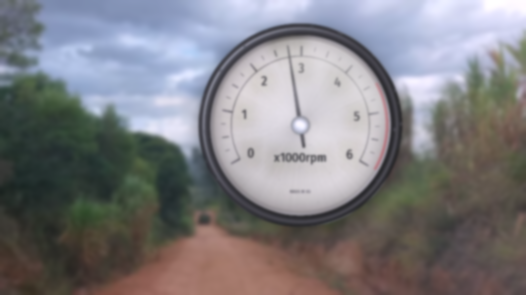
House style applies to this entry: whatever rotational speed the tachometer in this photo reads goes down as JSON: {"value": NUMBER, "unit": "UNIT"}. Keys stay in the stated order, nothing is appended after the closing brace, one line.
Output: {"value": 2750, "unit": "rpm"}
